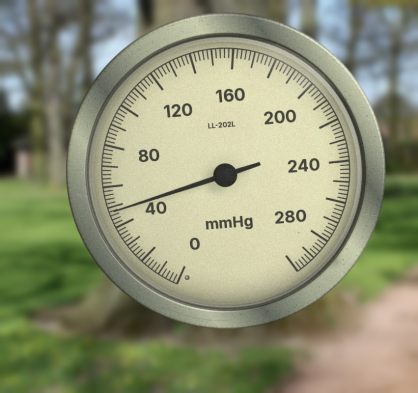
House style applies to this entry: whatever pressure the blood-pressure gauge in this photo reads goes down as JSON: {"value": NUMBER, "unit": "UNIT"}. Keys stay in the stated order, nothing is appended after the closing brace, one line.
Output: {"value": 48, "unit": "mmHg"}
